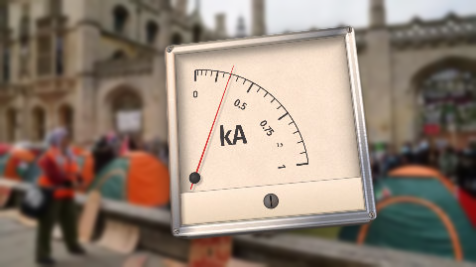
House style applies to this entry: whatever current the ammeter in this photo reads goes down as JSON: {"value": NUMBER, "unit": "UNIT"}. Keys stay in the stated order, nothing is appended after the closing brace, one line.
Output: {"value": 0.35, "unit": "kA"}
